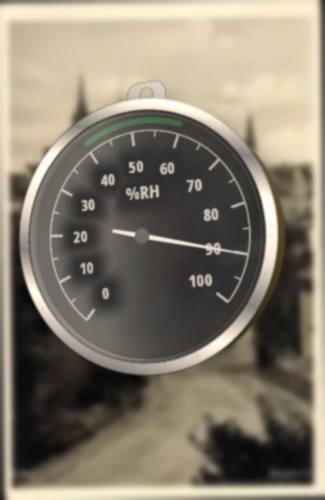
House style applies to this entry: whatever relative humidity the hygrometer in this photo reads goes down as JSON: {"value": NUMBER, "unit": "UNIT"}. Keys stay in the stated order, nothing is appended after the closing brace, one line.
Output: {"value": 90, "unit": "%"}
